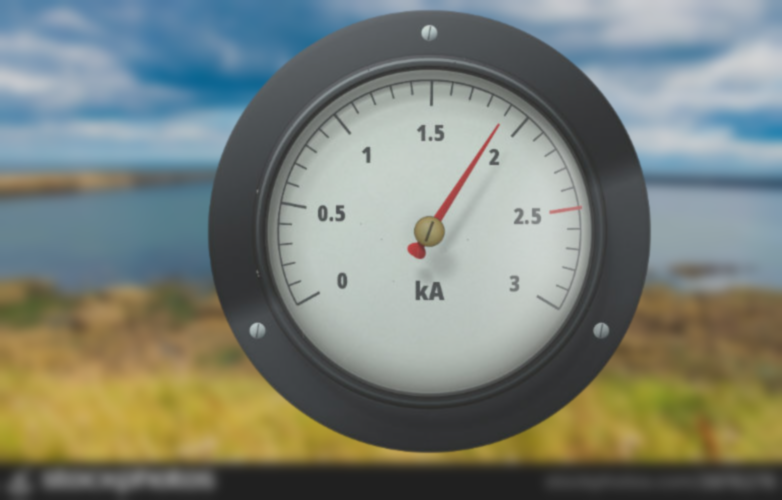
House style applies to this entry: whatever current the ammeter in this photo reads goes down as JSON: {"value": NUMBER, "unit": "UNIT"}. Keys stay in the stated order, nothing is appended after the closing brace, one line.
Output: {"value": 1.9, "unit": "kA"}
